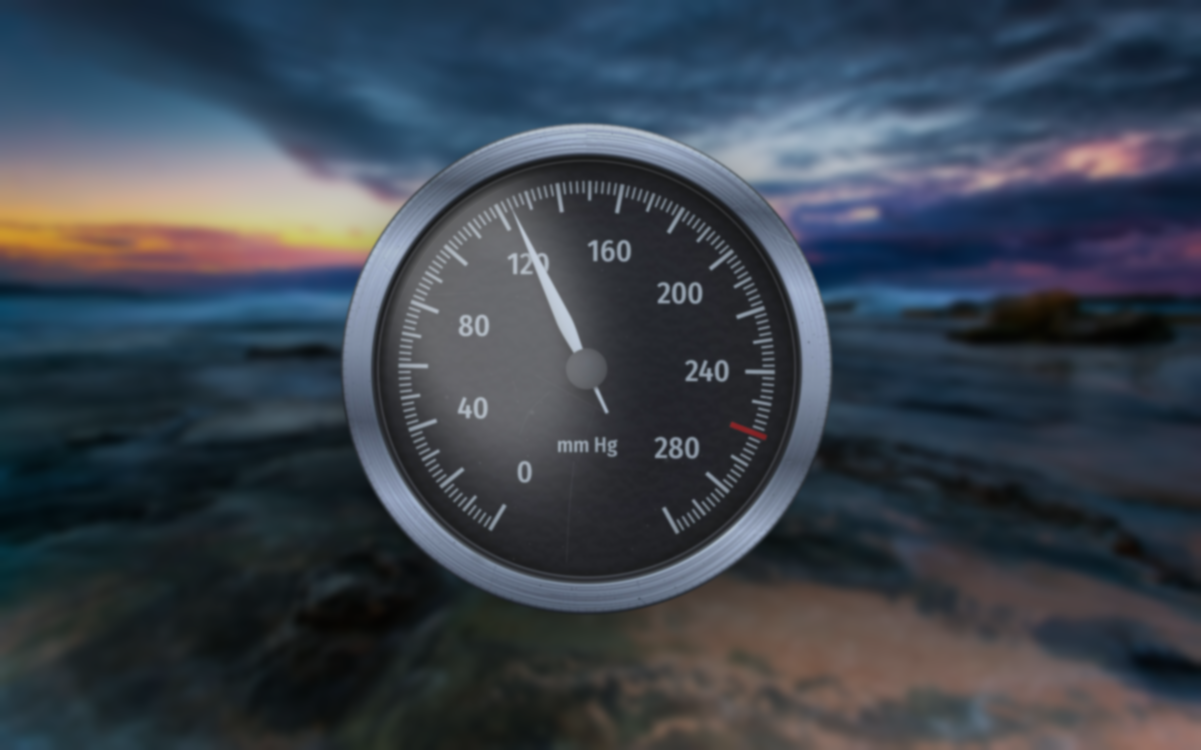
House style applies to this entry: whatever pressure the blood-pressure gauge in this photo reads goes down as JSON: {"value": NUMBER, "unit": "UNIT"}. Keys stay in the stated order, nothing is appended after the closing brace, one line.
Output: {"value": 124, "unit": "mmHg"}
